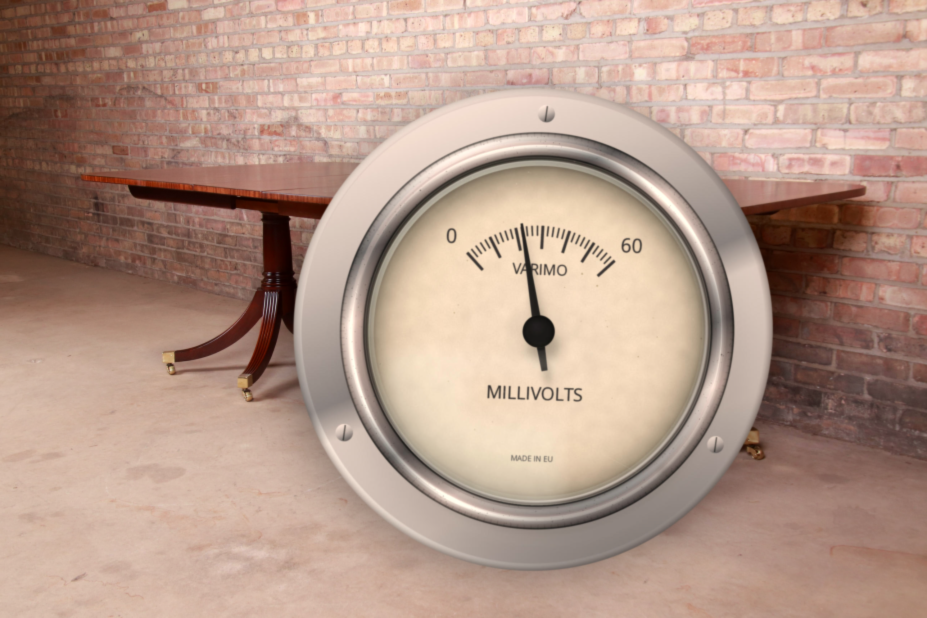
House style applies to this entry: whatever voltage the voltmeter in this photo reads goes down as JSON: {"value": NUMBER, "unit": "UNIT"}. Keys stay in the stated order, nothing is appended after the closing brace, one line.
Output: {"value": 22, "unit": "mV"}
